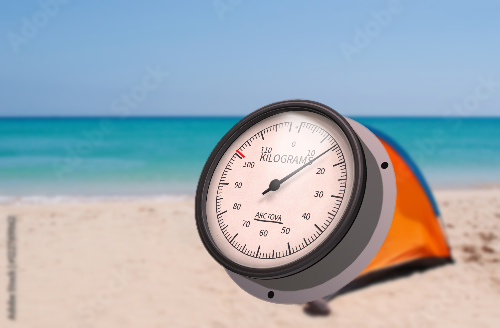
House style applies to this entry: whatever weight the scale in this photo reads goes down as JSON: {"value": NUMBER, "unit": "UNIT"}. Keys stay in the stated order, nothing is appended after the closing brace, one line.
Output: {"value": 15, "unit": "kg"}
